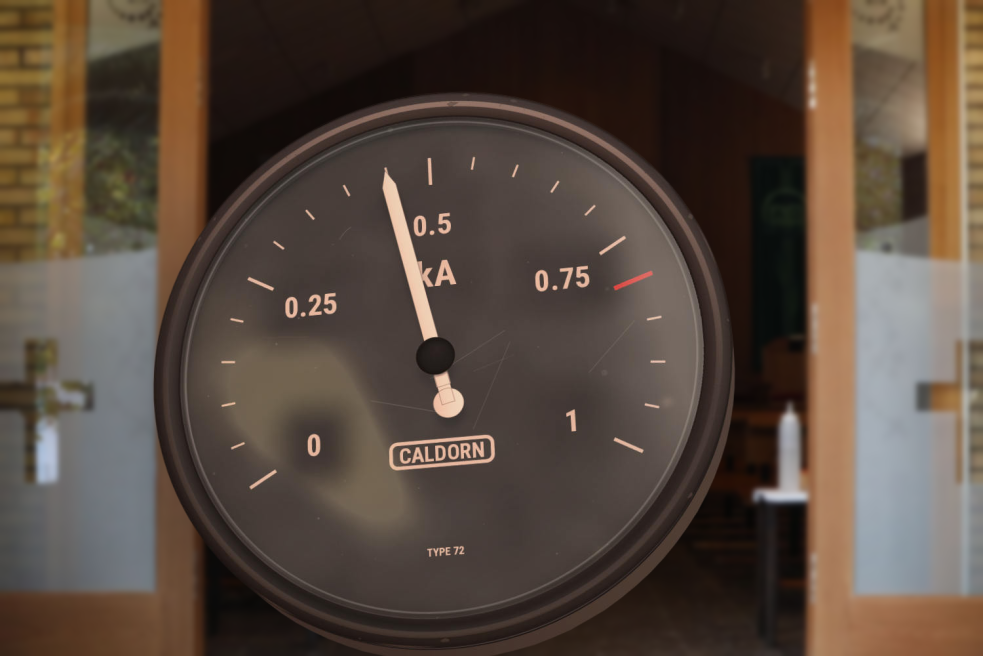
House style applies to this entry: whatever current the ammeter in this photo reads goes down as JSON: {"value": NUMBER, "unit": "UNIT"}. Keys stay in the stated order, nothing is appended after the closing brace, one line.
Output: {"value": 0.45, "unit": "kA"}
